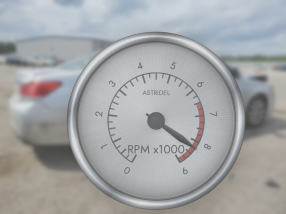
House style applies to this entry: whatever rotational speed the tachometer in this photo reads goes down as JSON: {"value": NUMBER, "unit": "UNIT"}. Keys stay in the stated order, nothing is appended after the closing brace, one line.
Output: {"value": 8250, "unit": "rpm"}
